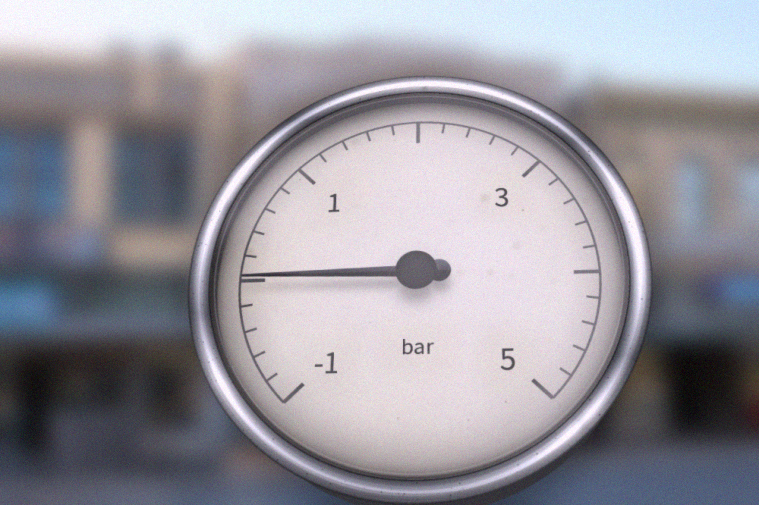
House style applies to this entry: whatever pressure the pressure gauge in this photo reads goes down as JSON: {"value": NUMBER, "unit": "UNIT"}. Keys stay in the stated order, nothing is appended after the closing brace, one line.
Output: {"value": 0, "unit": "bar"}
